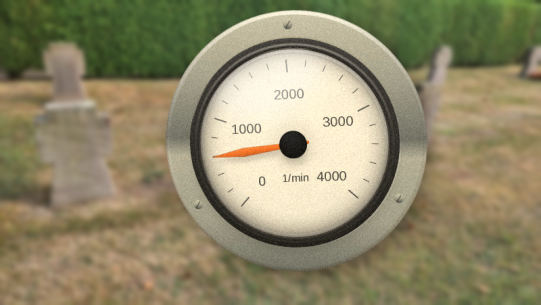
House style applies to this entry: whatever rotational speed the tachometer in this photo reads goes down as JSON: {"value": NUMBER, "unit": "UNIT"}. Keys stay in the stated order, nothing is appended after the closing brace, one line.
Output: {"value": 600, "unit": "rpm"}
